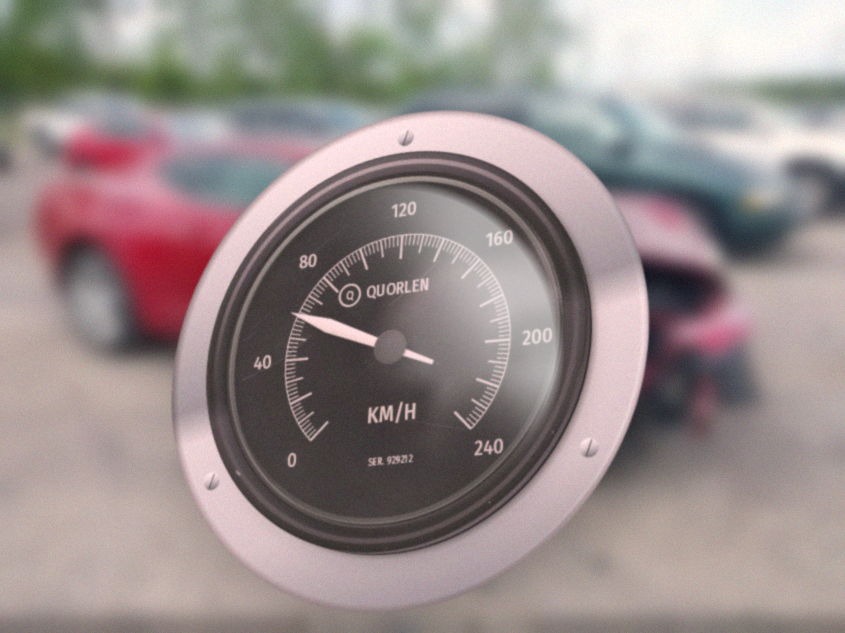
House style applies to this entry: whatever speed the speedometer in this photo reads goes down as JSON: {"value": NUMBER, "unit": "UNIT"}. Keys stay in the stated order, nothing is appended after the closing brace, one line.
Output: {"value": 60, "unit": "km/h"}
